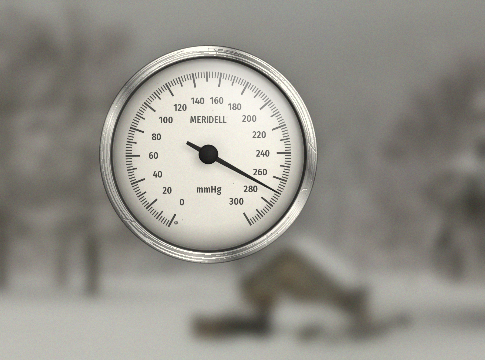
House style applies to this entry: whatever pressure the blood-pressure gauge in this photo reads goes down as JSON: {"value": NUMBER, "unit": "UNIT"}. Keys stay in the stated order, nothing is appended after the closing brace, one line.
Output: {"value": 270, "unit": "mmHg"}
